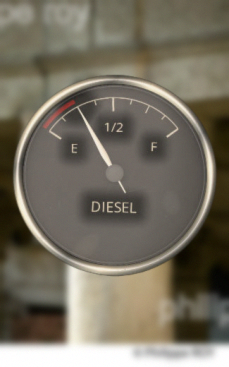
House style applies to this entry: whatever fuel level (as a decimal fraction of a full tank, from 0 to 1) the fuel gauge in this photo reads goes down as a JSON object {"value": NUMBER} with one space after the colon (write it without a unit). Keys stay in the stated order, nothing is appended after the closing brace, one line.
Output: {"value": 0.25}
